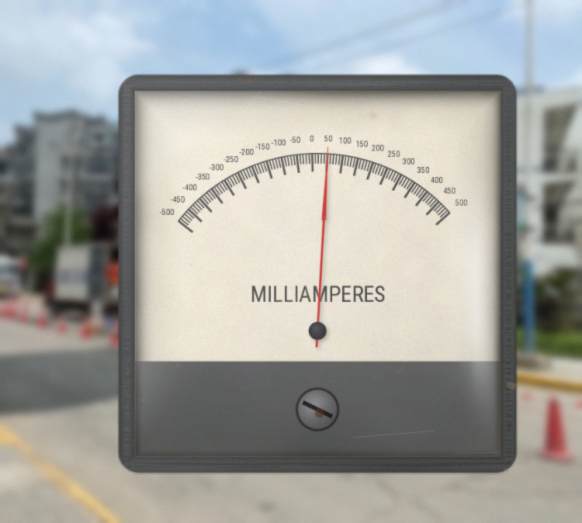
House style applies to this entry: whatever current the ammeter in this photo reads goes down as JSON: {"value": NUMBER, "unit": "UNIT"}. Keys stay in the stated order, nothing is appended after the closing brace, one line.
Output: {"value": 50, "unit": "mA"}
